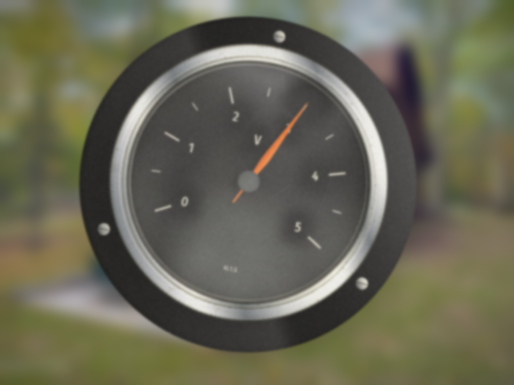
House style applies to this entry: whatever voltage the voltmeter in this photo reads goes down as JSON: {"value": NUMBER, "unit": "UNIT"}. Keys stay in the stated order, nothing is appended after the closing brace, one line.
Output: {"value": 3, "unit": "V"}
